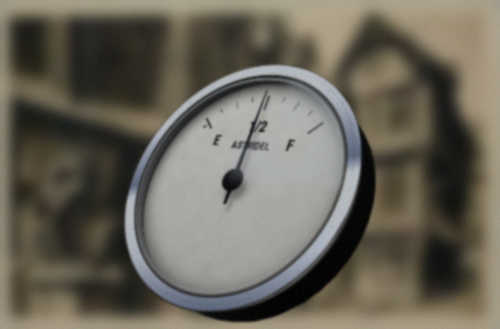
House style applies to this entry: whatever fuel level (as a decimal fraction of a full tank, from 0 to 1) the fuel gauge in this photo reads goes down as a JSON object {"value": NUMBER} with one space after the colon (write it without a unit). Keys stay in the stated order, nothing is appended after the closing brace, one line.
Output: {"value": 0.5}
